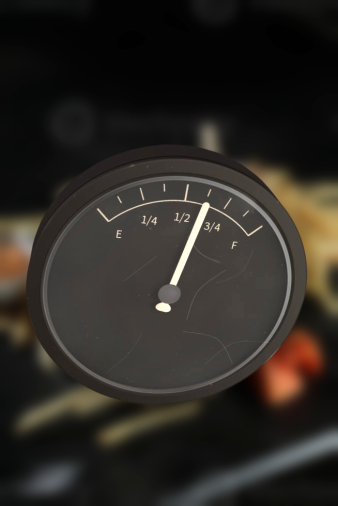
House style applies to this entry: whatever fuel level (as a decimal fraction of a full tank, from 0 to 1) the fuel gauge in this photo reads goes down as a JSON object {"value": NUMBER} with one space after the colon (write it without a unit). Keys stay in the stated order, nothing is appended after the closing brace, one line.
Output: {"value": 0.625}
